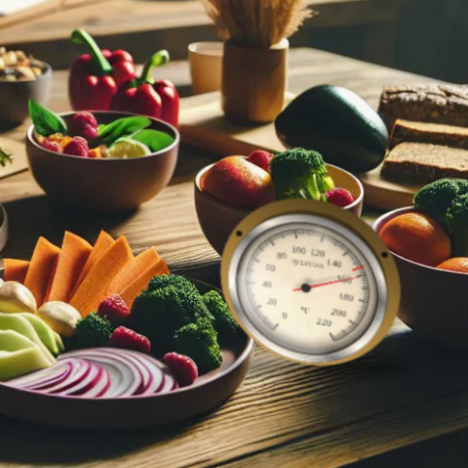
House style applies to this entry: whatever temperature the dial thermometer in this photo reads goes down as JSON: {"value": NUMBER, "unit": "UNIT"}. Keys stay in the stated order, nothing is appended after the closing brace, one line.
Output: {"value": 160, "unit": "°F"}
